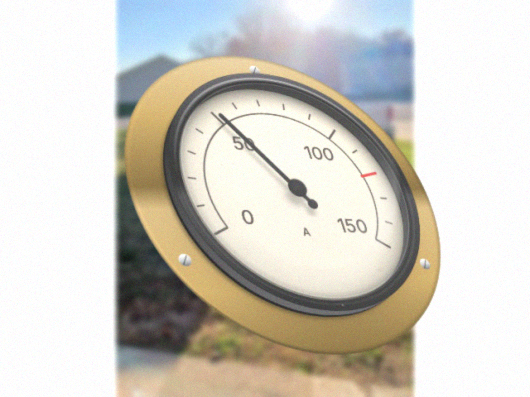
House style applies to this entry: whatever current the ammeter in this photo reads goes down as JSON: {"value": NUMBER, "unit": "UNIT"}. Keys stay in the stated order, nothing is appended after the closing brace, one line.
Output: {"value": 50, "unit": "A"}
